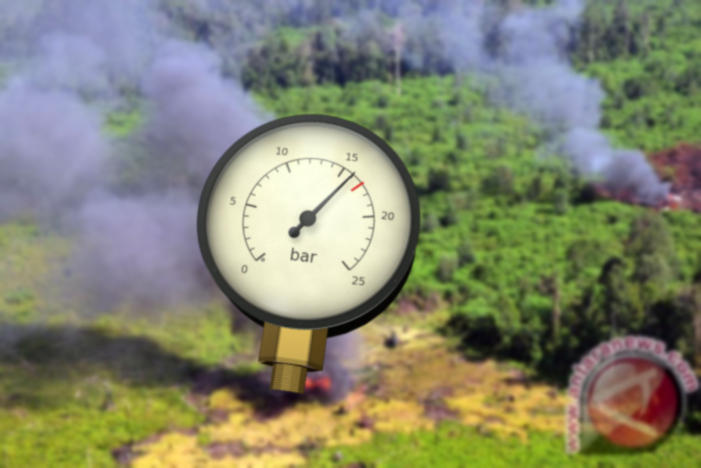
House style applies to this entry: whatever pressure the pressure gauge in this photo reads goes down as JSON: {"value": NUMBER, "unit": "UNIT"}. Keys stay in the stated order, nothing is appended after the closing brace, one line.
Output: {"value": 16, "unit": "bar"}
